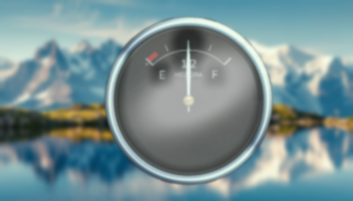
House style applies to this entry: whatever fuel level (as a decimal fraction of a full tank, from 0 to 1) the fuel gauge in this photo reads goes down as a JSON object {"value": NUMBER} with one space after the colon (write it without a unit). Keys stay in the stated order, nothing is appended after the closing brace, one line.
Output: {"value": 0.5}
